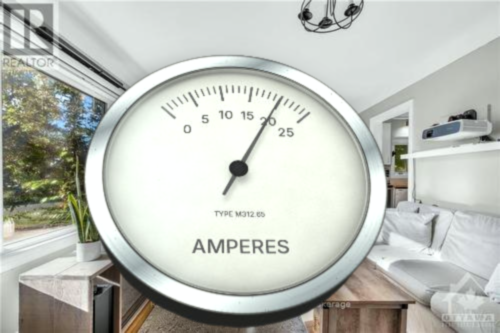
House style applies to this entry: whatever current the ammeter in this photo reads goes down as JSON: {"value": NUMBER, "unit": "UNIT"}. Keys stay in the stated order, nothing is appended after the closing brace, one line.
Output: {"value": 20, "unit": "A"}
